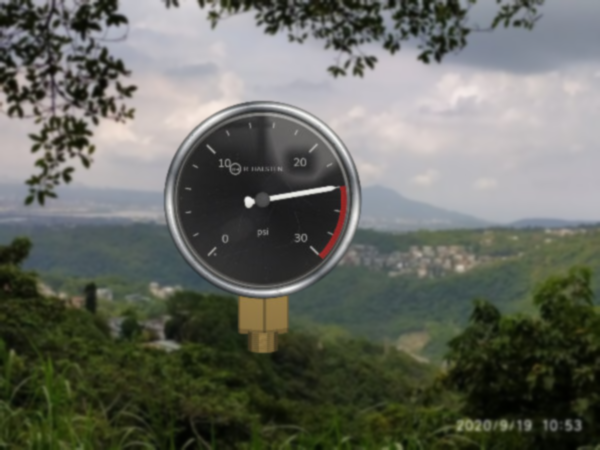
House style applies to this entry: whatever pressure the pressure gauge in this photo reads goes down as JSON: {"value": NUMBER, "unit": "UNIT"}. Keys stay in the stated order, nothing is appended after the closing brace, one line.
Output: {"value": 24, "unit": "psi"}
